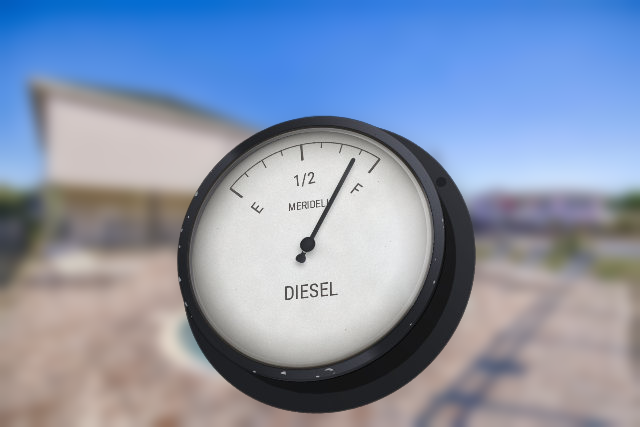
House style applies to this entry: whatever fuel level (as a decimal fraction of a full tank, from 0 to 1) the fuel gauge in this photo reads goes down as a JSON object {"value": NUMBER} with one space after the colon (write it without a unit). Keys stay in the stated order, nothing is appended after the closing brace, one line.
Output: {"value": 0.875}
